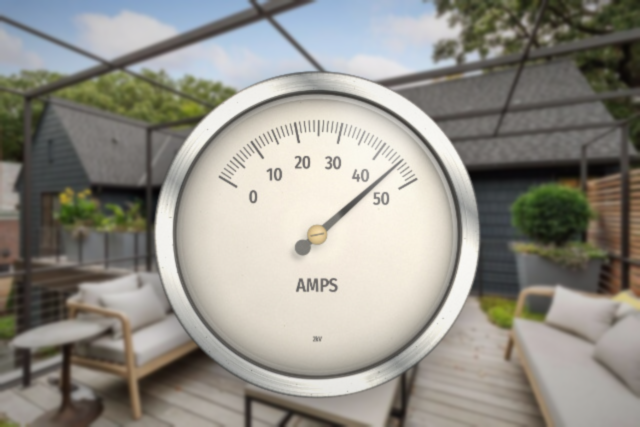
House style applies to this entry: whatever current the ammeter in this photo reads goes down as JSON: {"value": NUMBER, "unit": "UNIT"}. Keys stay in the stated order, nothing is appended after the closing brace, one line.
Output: {"value": 45, "unit": "A"}
